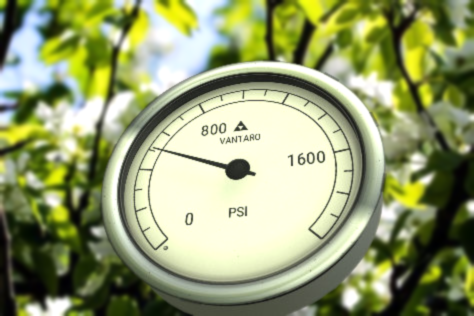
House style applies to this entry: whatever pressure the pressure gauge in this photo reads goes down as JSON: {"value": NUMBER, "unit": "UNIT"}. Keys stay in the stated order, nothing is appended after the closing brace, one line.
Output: {"value": 500, "unit": "psi"}
